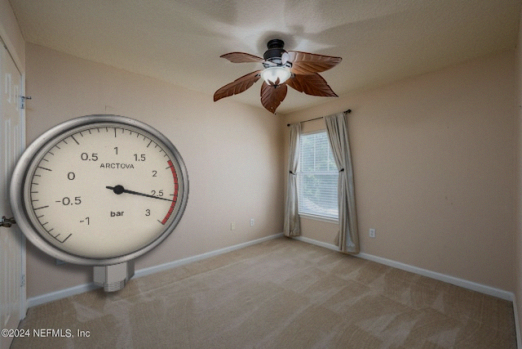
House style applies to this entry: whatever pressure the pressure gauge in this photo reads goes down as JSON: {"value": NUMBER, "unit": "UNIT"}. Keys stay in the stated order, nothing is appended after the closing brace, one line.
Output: {"value": 2.6, "unit": "bar"}
